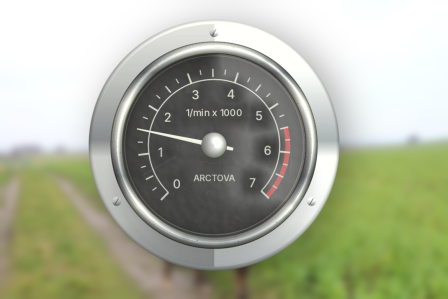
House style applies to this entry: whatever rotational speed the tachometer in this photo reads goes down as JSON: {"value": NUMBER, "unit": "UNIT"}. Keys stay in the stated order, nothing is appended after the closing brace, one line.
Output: {"value": 1500, "unit": "rpm"}
